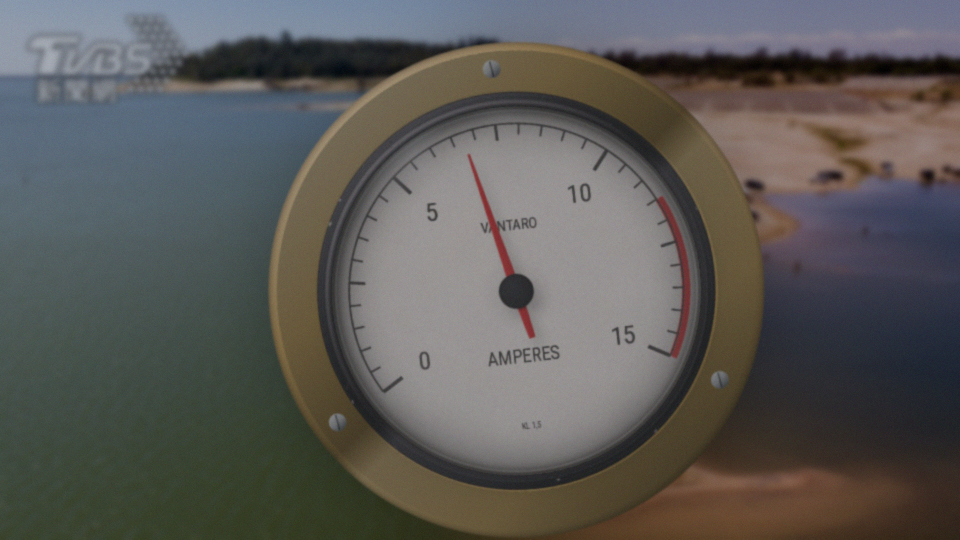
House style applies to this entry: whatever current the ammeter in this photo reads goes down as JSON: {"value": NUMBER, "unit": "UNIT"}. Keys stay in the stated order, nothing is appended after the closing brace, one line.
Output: {"value": 6.75, "unit": "A"}
